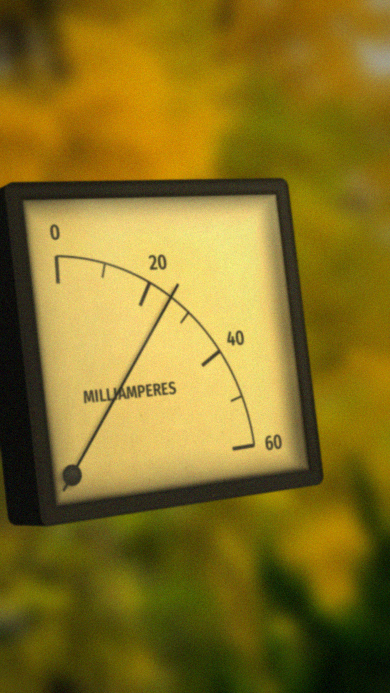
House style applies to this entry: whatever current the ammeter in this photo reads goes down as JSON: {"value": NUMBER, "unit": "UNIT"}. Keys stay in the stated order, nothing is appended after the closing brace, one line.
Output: {"value": 25, "unit": "mA"}
